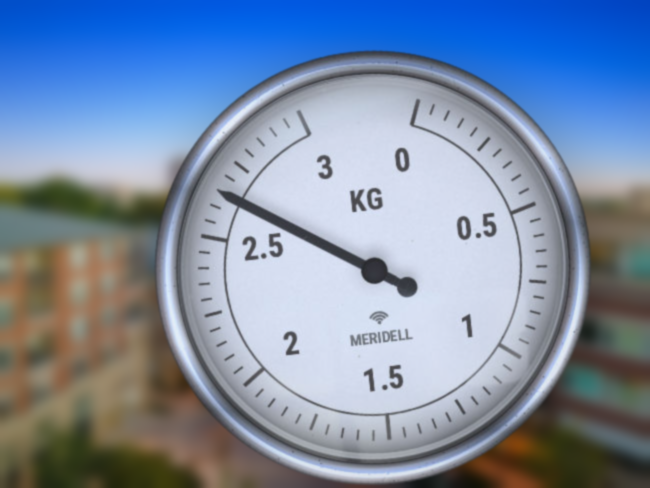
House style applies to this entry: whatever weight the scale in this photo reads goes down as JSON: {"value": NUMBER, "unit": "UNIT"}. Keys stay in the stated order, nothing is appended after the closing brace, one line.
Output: {"value": 2.65, "unit": "kg"}
